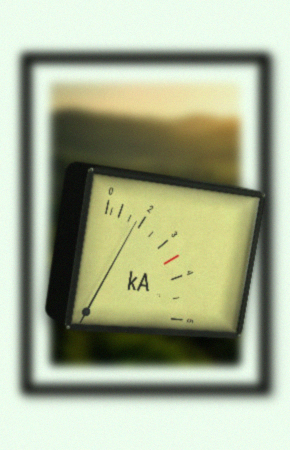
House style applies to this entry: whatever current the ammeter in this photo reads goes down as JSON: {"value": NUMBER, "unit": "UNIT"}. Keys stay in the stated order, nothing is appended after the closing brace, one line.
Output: {"value": 1.75, "unit": "kA"}
